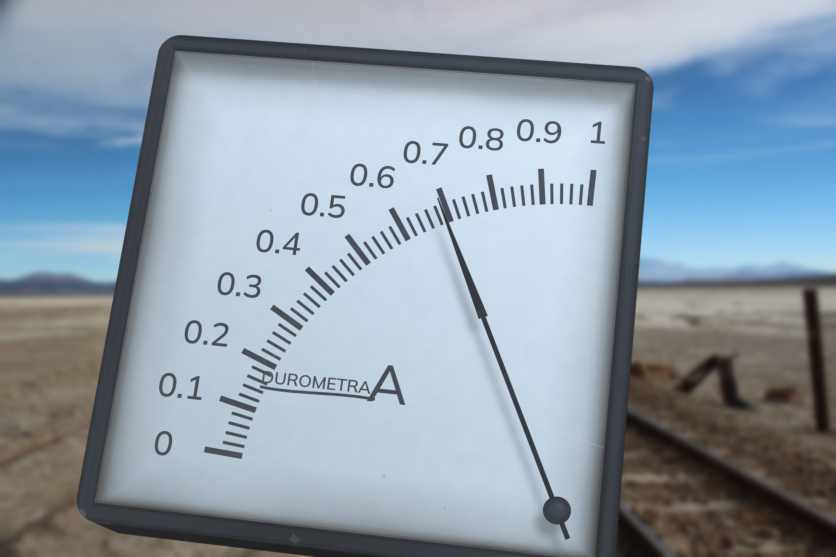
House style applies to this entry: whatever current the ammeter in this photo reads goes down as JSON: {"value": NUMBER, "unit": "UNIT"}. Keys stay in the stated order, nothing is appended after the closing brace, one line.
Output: {"value": 0.69, "unit": "A"}
